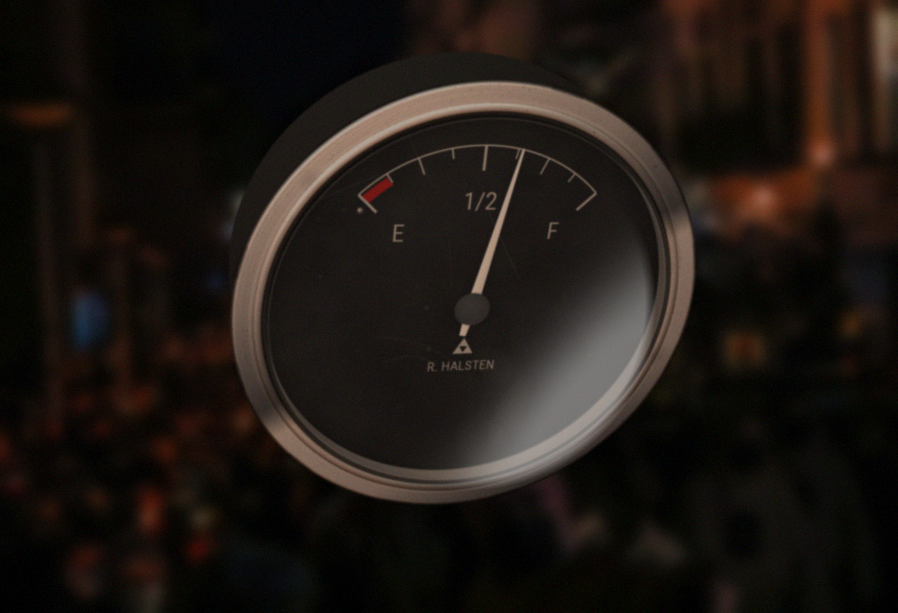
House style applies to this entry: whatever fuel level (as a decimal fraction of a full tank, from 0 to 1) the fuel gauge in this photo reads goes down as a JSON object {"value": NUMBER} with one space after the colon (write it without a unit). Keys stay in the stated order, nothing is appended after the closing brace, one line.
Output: {"value": 0.625}
